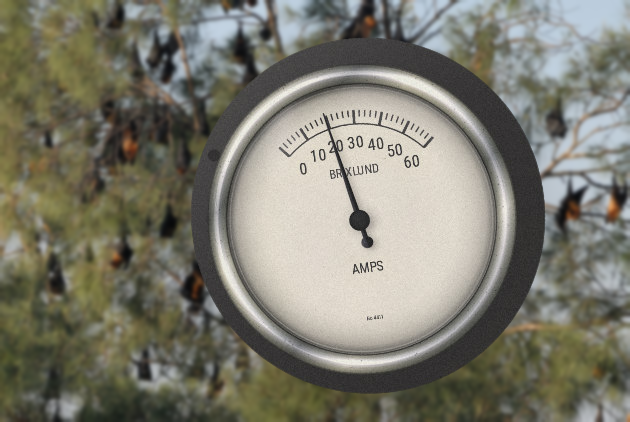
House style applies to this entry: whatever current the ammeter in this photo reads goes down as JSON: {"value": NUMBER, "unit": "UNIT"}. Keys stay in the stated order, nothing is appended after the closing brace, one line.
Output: {"value": 20, "unit": "A"}
